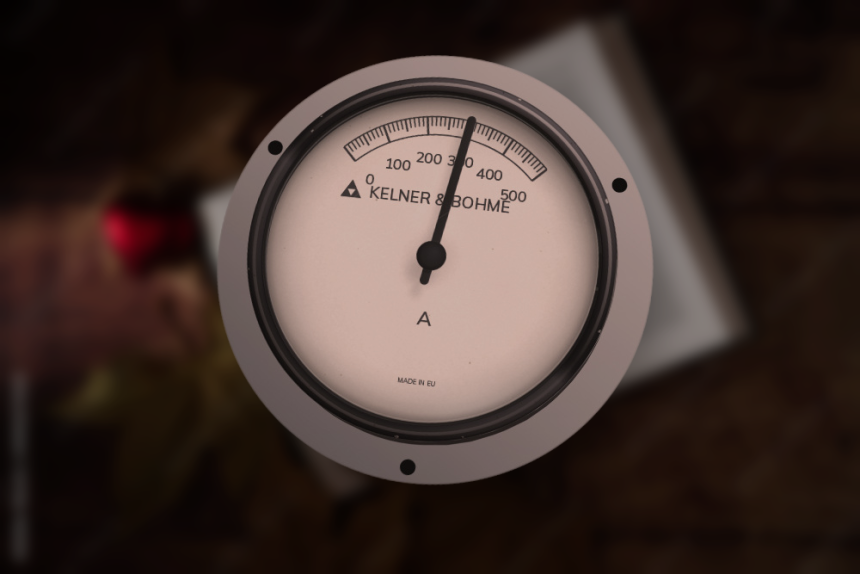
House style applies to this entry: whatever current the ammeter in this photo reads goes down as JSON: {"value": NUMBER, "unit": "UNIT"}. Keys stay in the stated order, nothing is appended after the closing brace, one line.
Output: {"value": 300, "unit": "A"}
